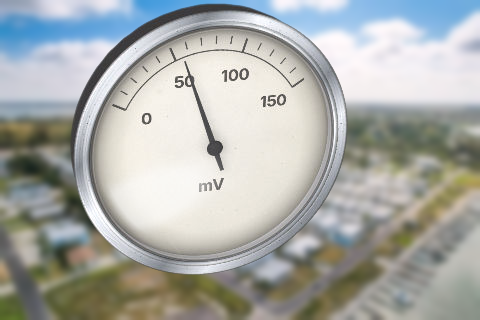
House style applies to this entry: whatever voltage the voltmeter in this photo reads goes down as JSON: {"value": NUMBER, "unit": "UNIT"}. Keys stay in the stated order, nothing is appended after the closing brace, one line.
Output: {"value": 55, "unit": "mV"}
